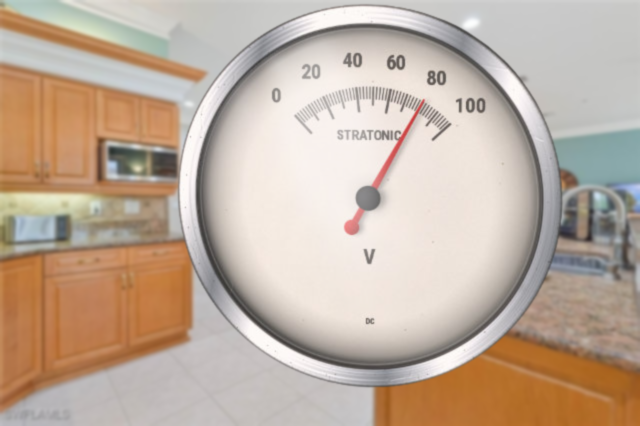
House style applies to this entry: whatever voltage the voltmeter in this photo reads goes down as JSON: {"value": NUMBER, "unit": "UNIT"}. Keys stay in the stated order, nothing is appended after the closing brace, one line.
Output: {"value": 80, "unit": "V"}
